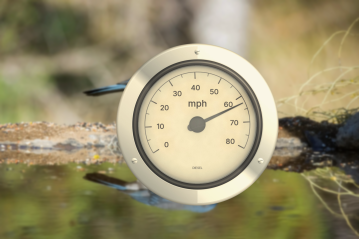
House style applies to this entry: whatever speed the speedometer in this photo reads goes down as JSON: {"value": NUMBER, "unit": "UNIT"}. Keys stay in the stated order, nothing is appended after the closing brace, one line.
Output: {"value": 62.5, "unit": "mph"}
